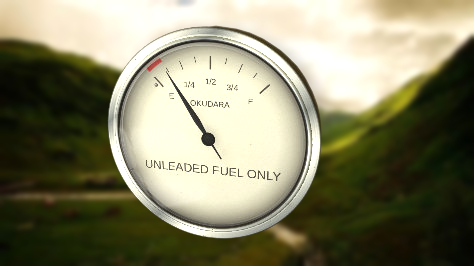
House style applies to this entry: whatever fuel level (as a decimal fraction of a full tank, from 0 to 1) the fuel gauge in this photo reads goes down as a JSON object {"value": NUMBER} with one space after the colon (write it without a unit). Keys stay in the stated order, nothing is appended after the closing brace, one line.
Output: {"value": 0.125}
